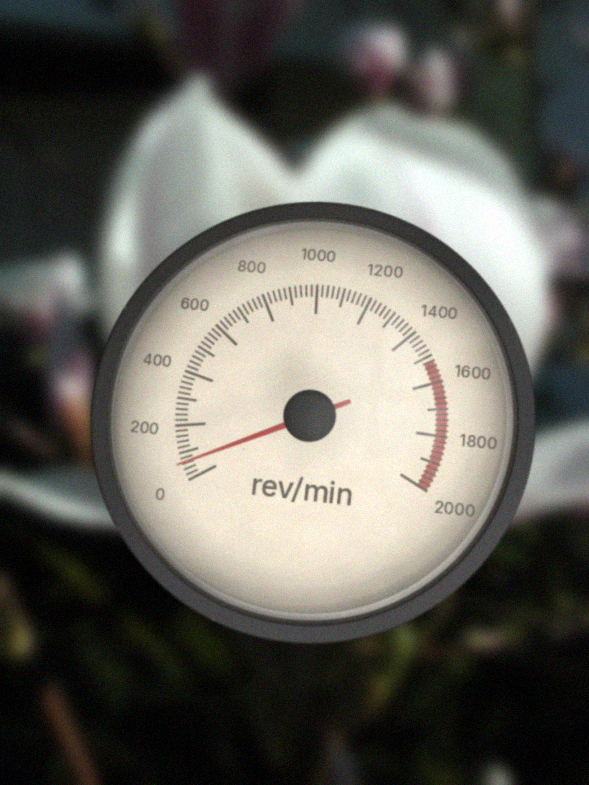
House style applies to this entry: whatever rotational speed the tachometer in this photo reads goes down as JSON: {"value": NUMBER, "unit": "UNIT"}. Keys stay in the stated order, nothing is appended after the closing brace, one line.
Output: {"value": 60, "unit": "rpm"}
